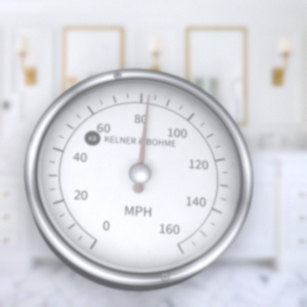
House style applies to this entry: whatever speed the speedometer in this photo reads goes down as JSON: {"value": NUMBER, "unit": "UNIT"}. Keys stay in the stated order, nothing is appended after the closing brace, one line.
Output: {"value": 82.5, "unit": "mph"}
